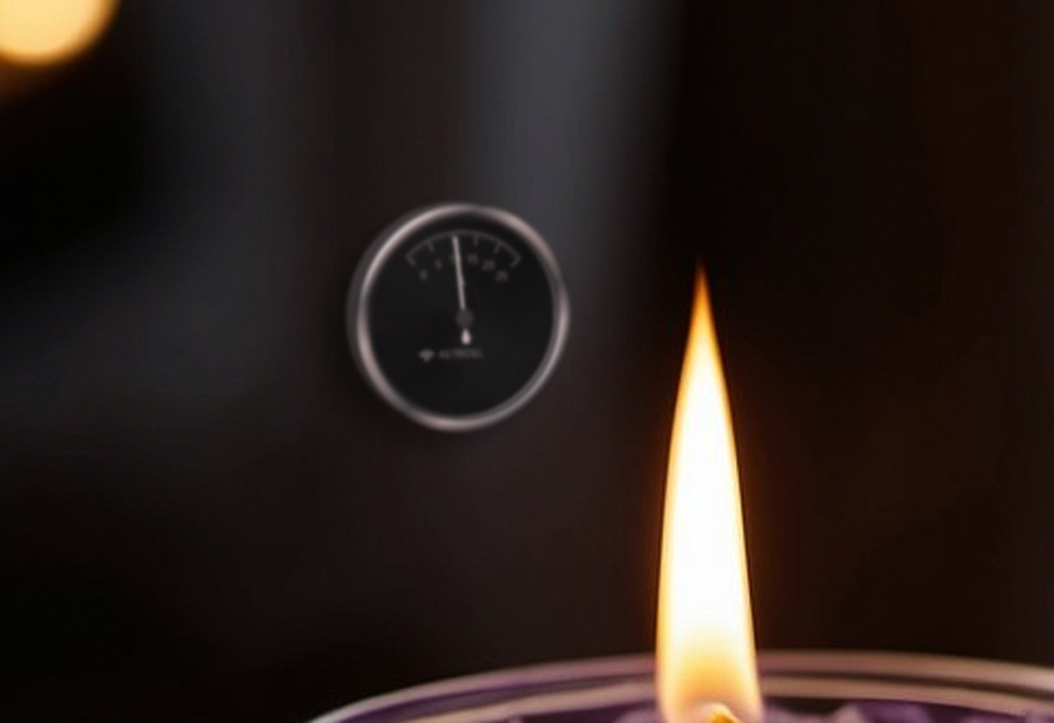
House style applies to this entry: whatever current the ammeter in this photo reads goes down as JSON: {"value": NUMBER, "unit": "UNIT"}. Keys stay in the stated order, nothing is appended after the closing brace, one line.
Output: {"value": 10, "unit": "A"}
